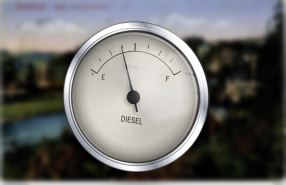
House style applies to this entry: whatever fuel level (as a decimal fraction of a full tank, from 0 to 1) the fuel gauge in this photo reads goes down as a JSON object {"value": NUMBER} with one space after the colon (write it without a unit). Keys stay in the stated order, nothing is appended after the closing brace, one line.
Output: {"value": 0.375}
